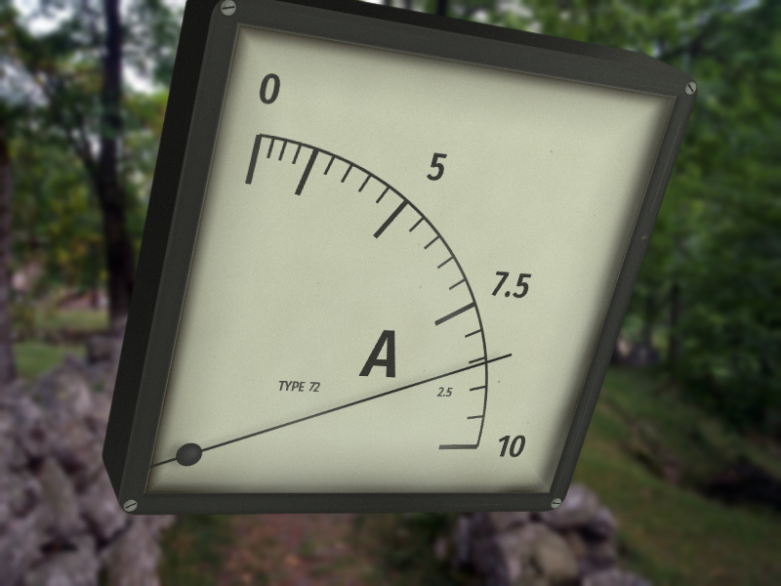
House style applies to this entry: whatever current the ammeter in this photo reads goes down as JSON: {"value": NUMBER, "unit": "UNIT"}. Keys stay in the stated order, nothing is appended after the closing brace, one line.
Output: {"value": 8.5, "unit": "A"}
